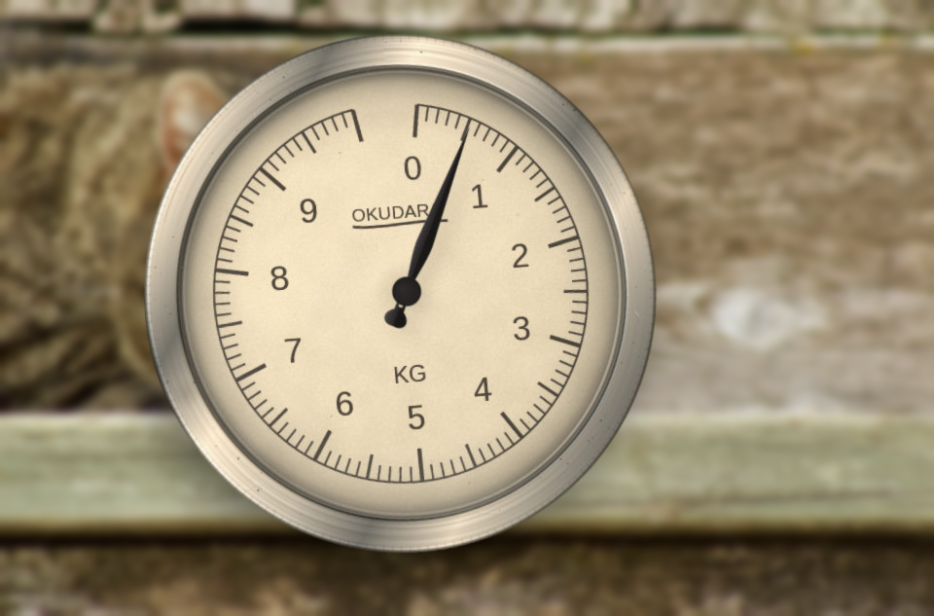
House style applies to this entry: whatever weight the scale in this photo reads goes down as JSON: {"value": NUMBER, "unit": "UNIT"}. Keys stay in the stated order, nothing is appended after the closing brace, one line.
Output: {"value": 0.5, "unit": "kg"}
